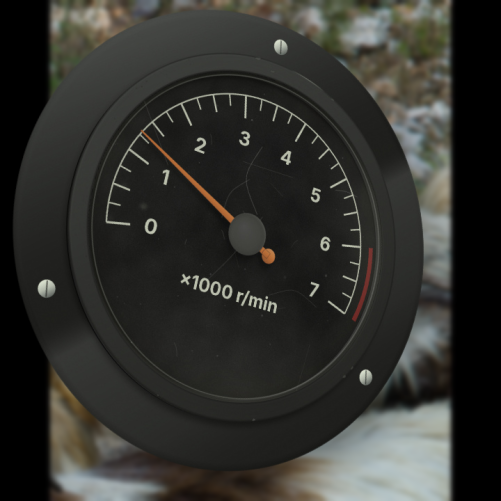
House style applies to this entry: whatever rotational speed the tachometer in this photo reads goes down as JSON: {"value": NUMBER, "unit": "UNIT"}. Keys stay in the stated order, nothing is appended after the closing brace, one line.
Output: {"value": 1250, "unit": "rpm"}
